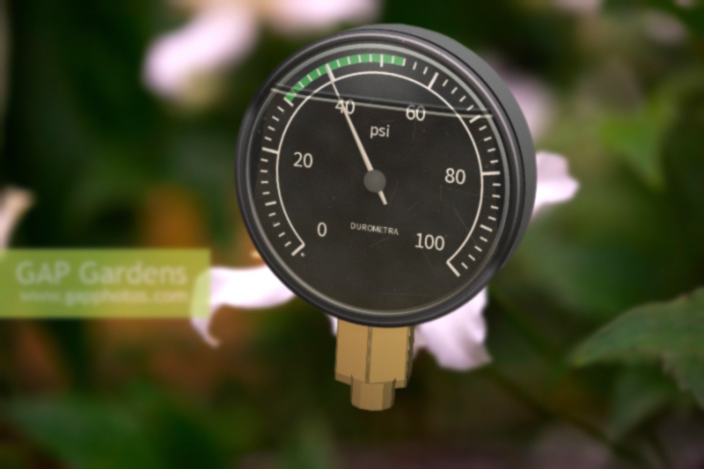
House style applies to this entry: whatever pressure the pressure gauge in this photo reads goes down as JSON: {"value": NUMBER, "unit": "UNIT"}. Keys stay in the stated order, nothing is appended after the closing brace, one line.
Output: {"value": 40, "unit": "psi"}
